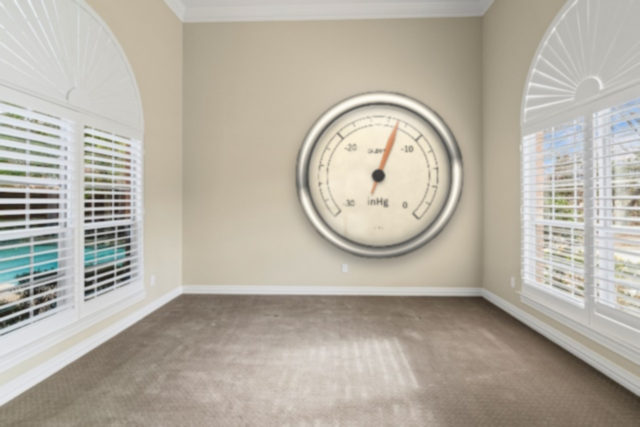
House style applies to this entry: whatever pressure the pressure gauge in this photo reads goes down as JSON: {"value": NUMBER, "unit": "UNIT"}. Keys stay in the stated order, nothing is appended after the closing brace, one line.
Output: {"value": -13, "unit": "inHg"}
